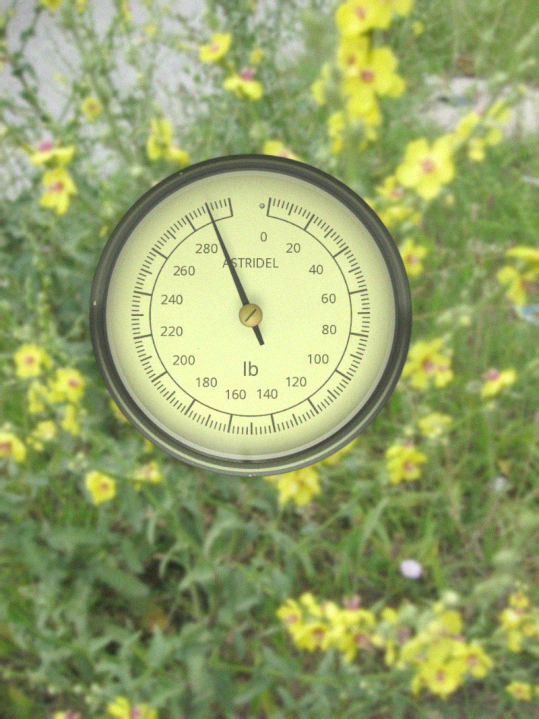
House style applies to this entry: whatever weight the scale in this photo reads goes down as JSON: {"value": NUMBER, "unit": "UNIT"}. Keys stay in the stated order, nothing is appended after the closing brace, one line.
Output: {"value": 290, "unit": "lb"}
